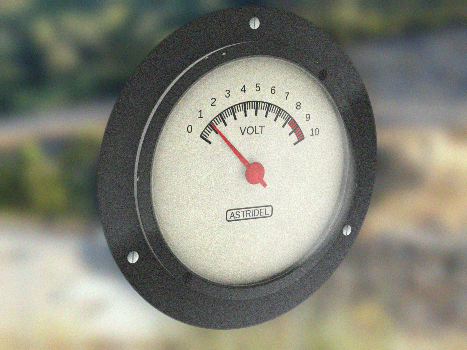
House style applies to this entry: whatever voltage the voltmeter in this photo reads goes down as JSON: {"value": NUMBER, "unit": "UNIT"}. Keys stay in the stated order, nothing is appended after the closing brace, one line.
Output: {"value": 1, "unit": "V"}
